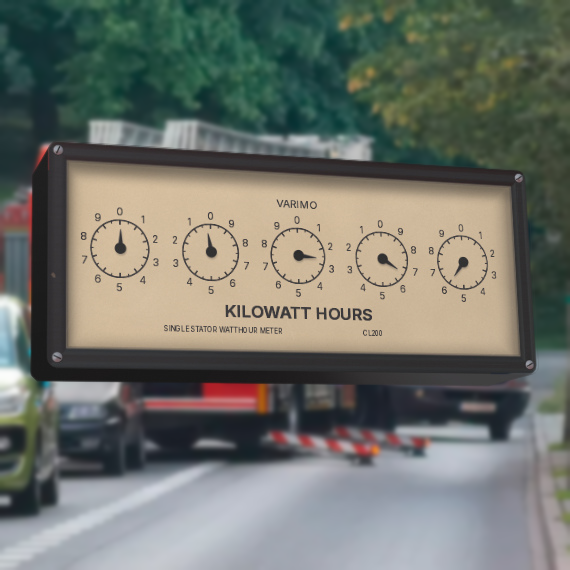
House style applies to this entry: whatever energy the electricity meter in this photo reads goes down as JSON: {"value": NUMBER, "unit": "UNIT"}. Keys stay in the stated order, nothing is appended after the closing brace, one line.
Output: {"value": 266, "unit": "kWh"}
